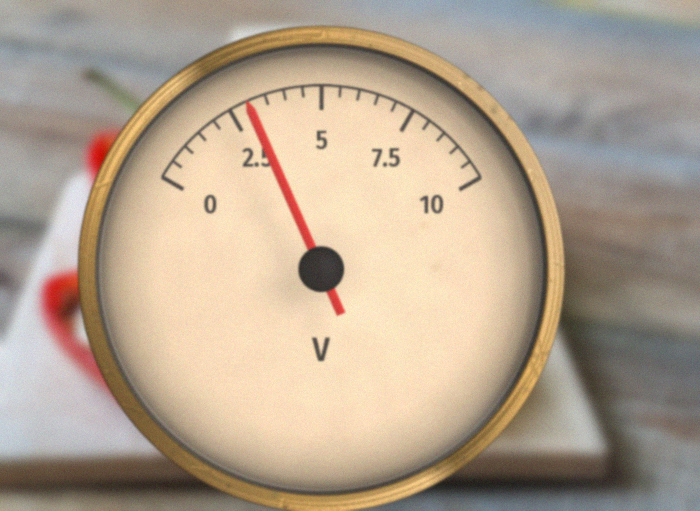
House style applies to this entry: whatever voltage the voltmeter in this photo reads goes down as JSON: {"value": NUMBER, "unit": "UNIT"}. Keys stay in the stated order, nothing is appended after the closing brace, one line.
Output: {"value": 3, "unit": "V"}
